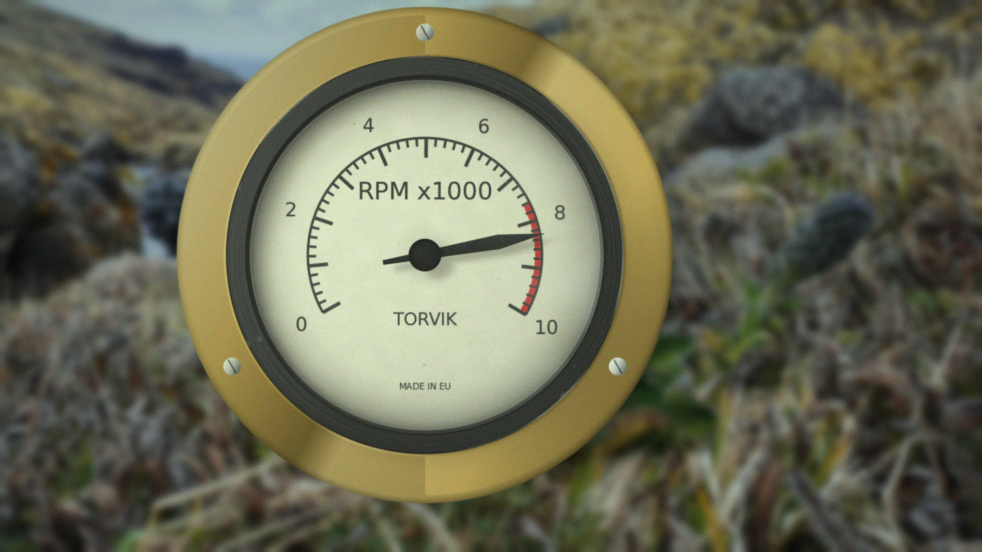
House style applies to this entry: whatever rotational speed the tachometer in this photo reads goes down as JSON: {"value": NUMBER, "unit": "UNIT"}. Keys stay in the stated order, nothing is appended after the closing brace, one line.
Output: {"value": 8300, "unit": "rpm"}
